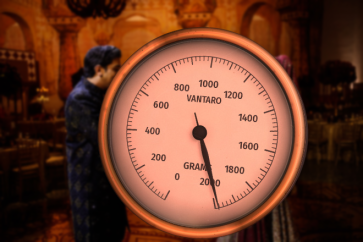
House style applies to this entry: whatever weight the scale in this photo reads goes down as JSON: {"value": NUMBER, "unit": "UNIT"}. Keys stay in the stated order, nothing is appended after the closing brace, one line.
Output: {"value": 1980, "unit": "g"}
